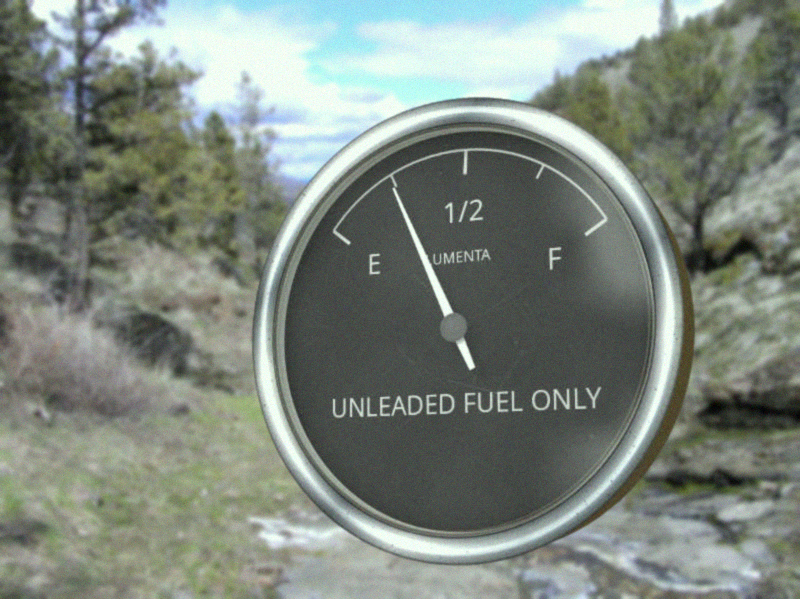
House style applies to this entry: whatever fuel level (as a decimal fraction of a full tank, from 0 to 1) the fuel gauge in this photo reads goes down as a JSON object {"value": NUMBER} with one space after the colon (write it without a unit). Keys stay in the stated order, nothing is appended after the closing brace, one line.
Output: {"value": 0.25}
